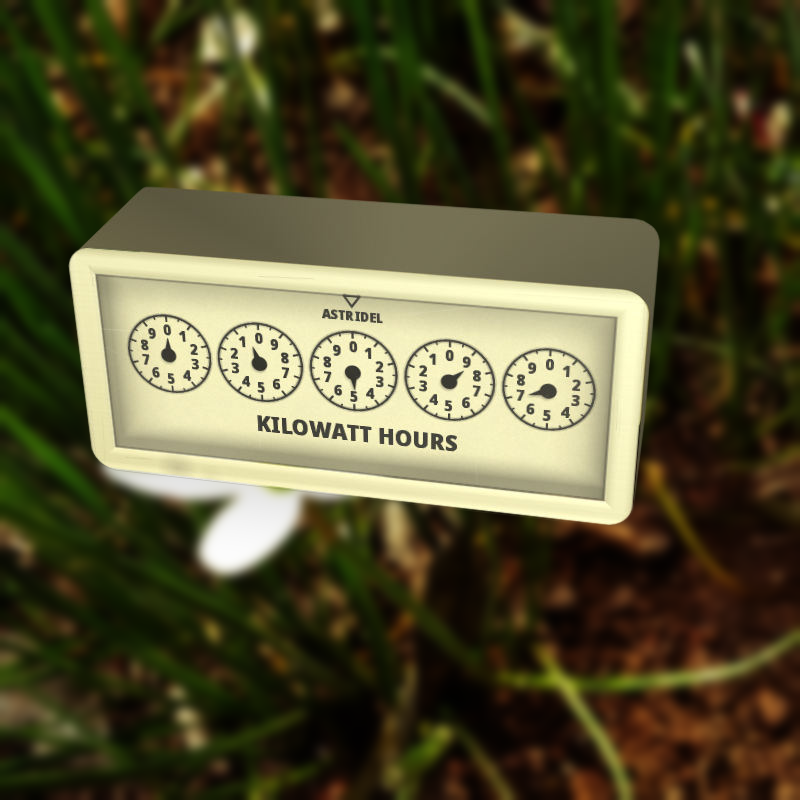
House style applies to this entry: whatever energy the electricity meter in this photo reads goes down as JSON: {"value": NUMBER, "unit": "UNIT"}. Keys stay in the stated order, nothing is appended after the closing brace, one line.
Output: {"value": 487, "unit": "kWh"}
